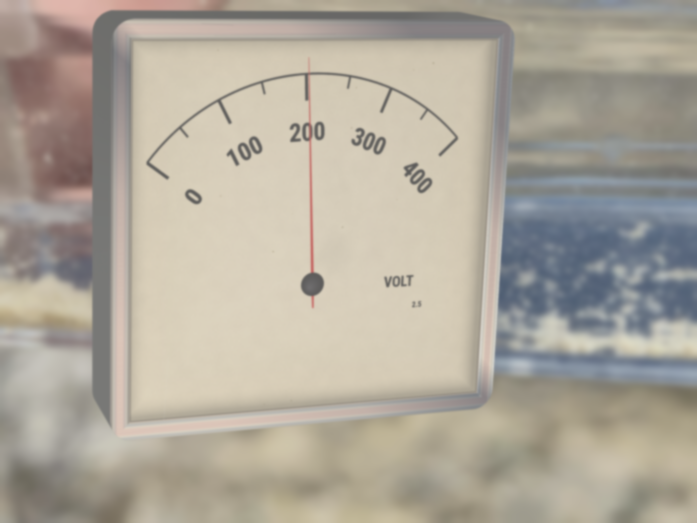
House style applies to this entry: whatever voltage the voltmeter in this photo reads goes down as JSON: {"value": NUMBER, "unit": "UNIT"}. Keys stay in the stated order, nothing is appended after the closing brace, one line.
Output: {"value": 200, "unit": "V"}
